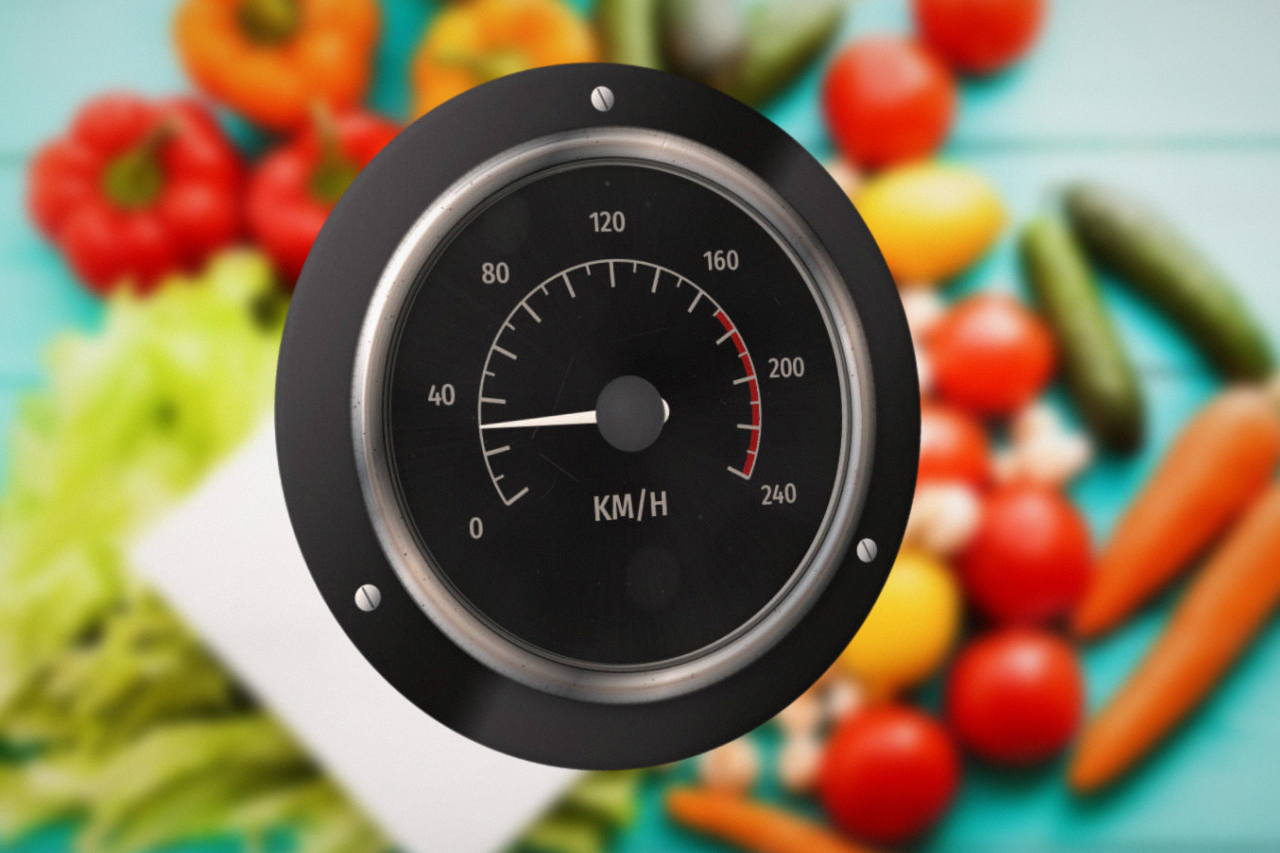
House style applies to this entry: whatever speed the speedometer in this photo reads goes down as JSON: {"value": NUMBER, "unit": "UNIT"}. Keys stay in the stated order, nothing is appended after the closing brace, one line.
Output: {"value": 30, "unit": "km/h"}
